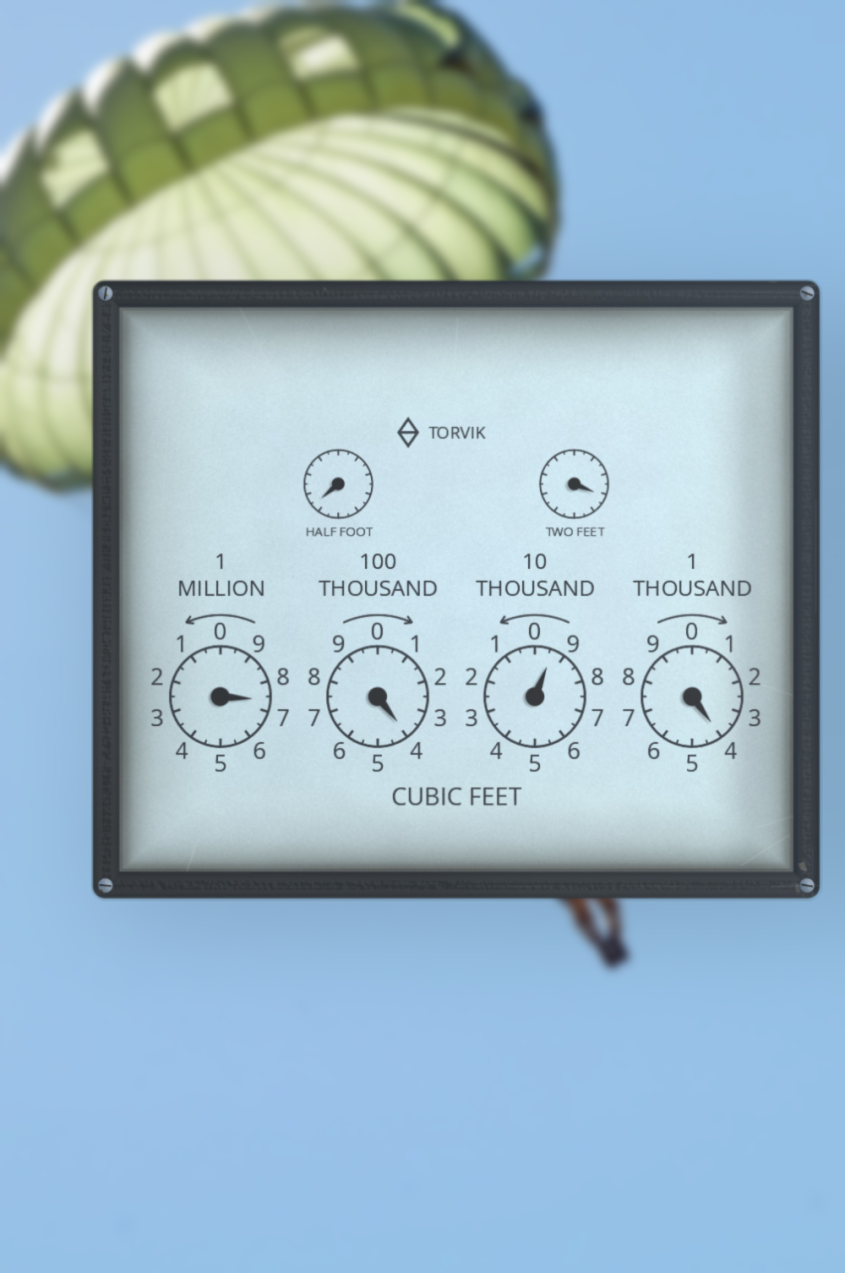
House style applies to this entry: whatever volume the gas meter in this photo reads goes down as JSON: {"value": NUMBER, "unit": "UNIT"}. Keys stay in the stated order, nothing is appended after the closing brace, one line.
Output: {"value": 739400, "unit": "ft³"}
